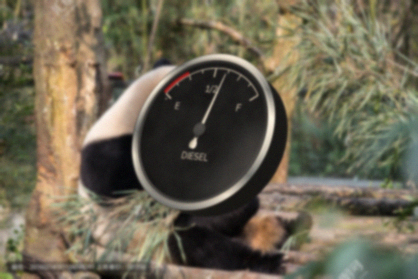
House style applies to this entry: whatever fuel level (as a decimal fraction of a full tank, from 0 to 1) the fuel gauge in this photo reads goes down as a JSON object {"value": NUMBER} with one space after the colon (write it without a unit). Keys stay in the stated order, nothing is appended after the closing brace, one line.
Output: {"value": 0.625}
